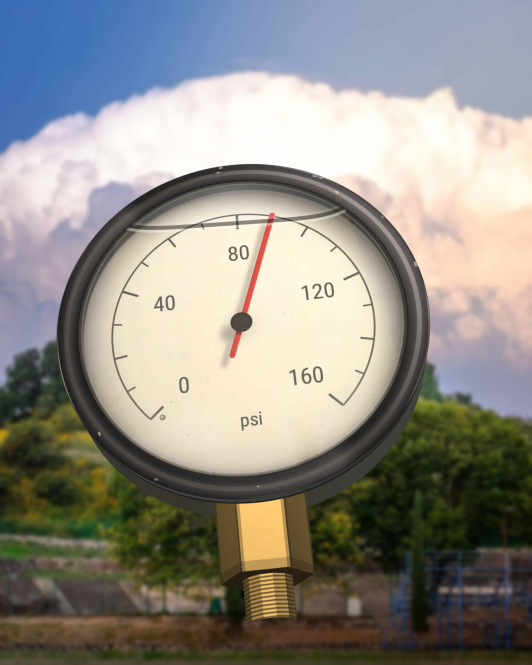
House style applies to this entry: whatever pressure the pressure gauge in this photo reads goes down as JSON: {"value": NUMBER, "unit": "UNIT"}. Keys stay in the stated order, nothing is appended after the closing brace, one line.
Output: {"value": 90, "unit": "psi"}
